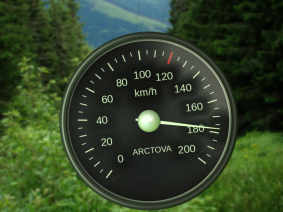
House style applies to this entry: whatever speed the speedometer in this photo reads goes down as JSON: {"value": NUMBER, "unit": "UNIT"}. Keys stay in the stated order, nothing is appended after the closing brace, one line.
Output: {"value": 177.5, "unit": "km/h"}
